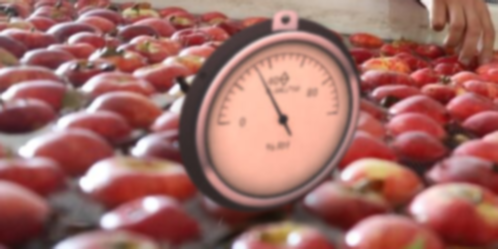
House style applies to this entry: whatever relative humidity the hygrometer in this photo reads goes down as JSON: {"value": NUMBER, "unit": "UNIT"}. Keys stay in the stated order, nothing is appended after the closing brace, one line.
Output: {"value": 32, "unit": "%"}
